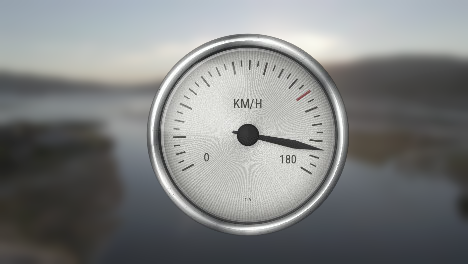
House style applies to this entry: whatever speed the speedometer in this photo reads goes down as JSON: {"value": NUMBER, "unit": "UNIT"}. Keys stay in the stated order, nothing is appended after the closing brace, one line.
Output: {"value": 165, "unit": "km/h"}
